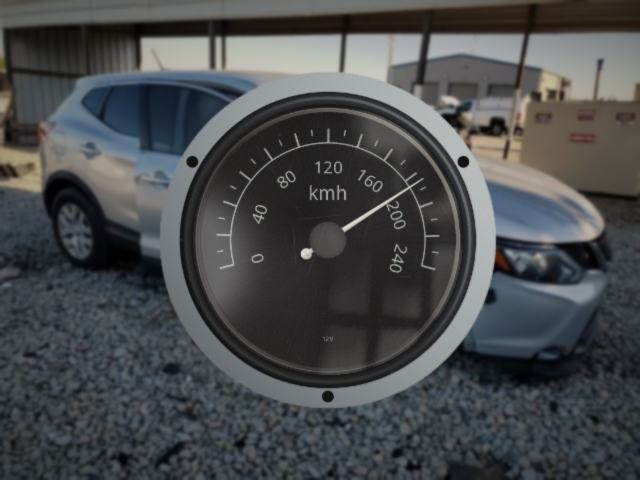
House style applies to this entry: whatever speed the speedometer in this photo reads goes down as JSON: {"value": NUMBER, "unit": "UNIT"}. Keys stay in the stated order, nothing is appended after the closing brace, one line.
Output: {"value": 185, "unit": "km/h"}
